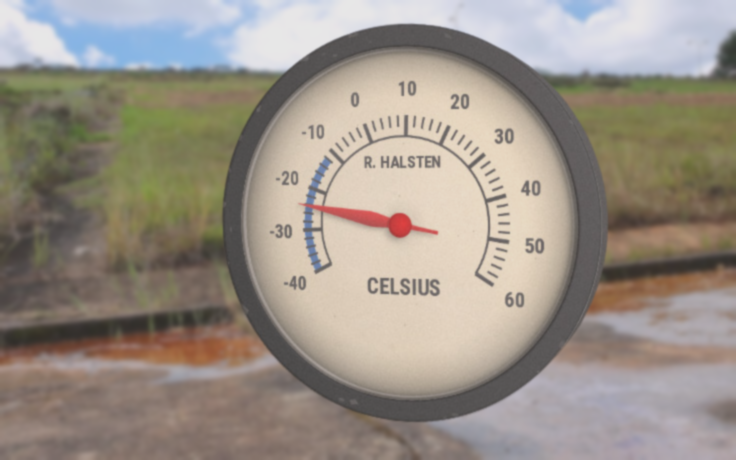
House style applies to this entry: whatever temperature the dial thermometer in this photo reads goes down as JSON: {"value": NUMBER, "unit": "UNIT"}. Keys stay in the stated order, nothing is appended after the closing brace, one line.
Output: {"value": -24, "unit": "°C"}
